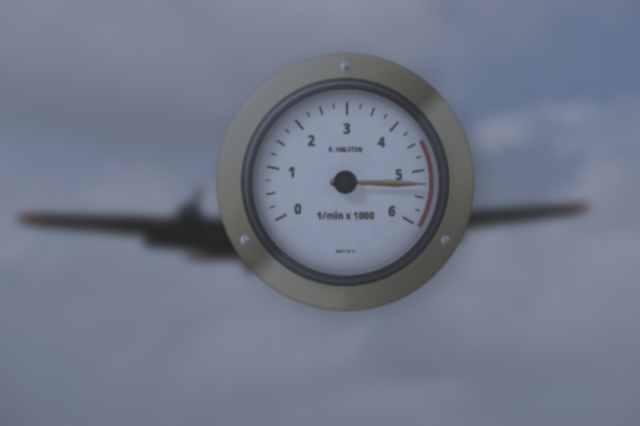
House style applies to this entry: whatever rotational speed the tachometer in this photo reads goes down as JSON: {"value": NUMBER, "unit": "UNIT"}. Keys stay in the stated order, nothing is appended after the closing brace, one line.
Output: {"value": 5250, "unit": "rpm"}
